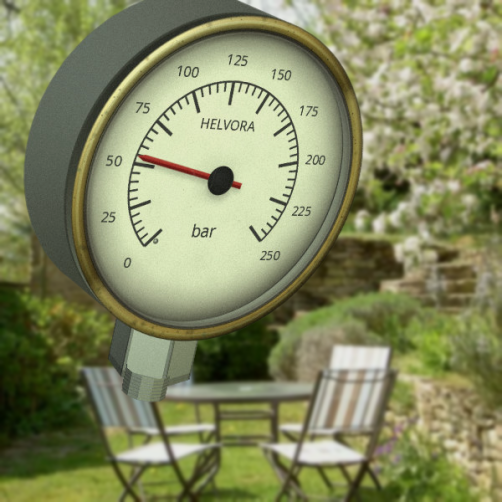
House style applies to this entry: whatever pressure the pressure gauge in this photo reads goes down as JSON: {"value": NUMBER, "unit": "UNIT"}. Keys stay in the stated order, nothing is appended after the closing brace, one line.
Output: {"value": 55, "unit": "bar"}
